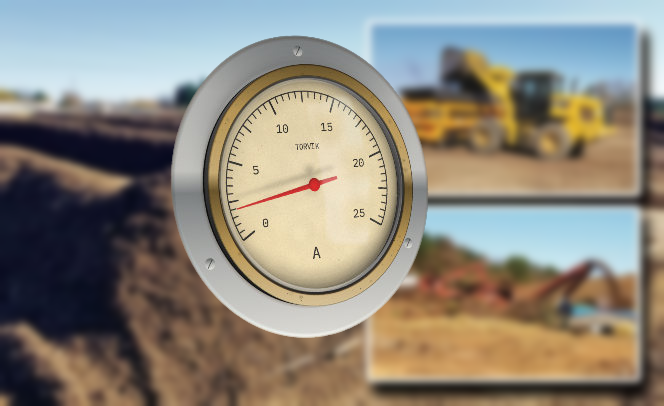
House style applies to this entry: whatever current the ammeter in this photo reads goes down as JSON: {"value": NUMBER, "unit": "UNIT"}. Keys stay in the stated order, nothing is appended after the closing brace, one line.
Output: {"value": 2, "unit": "A"}
